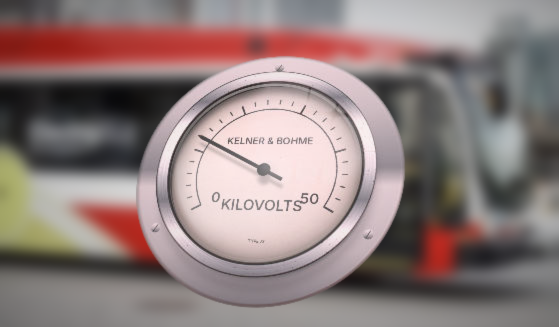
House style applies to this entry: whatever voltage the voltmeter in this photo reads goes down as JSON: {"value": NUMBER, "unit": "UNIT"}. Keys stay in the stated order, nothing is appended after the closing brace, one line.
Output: {"value": 12, "unit": "kV"}
